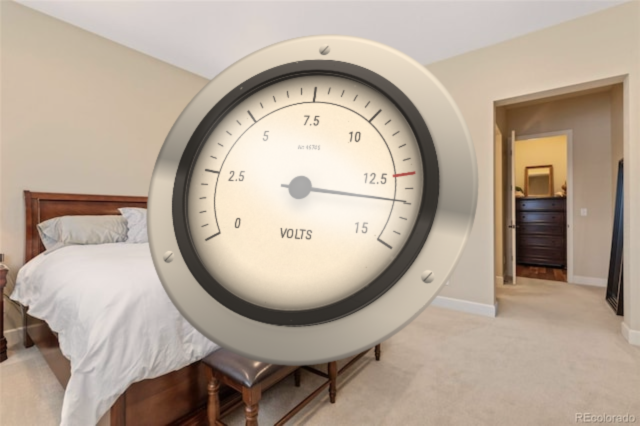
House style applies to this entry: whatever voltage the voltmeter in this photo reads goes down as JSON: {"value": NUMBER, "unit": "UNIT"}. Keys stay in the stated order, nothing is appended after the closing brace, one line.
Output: {"value": 13.5, "unit": "V"}
